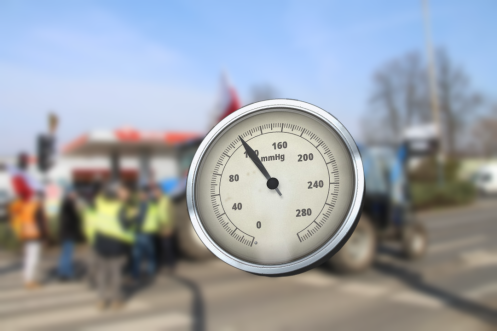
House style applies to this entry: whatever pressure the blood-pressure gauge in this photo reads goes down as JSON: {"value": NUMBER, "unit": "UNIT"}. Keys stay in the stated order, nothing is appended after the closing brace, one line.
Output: {"value": 120, "unit": "mmHg"}
